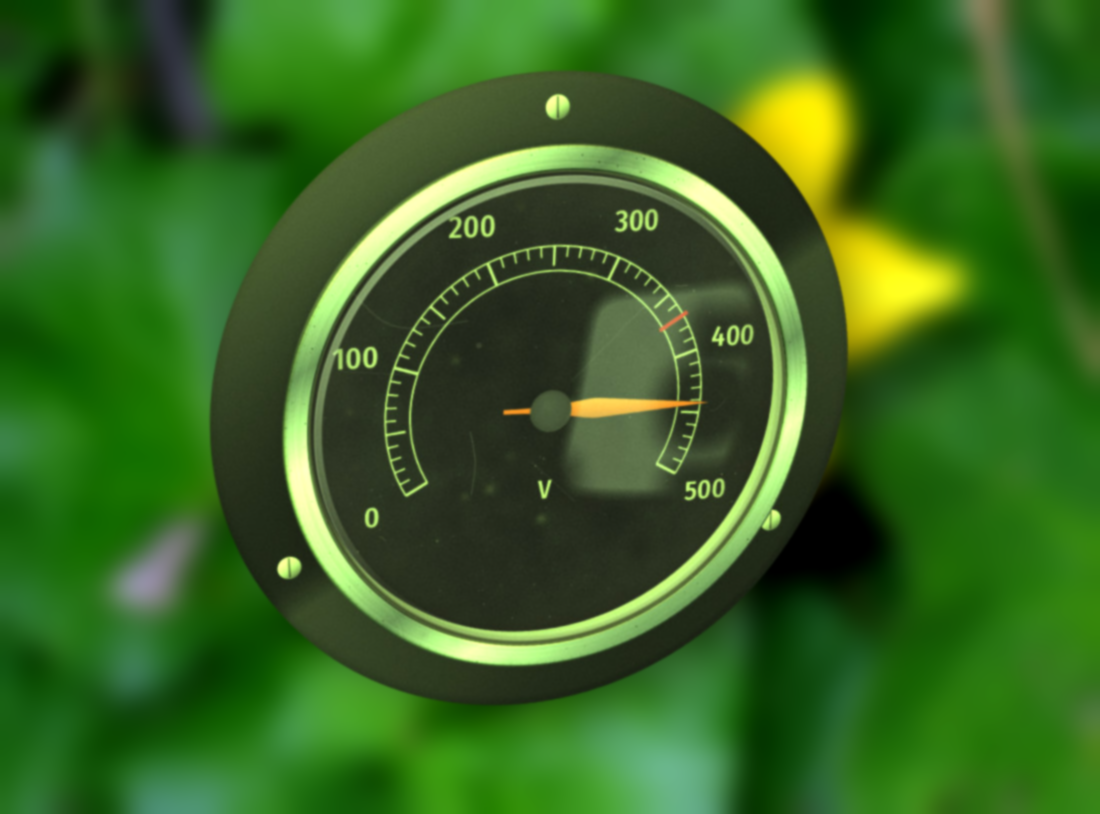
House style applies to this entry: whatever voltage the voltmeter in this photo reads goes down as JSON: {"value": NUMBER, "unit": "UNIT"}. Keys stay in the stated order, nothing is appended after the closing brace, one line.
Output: {"value": 440, "unit": "V"}
